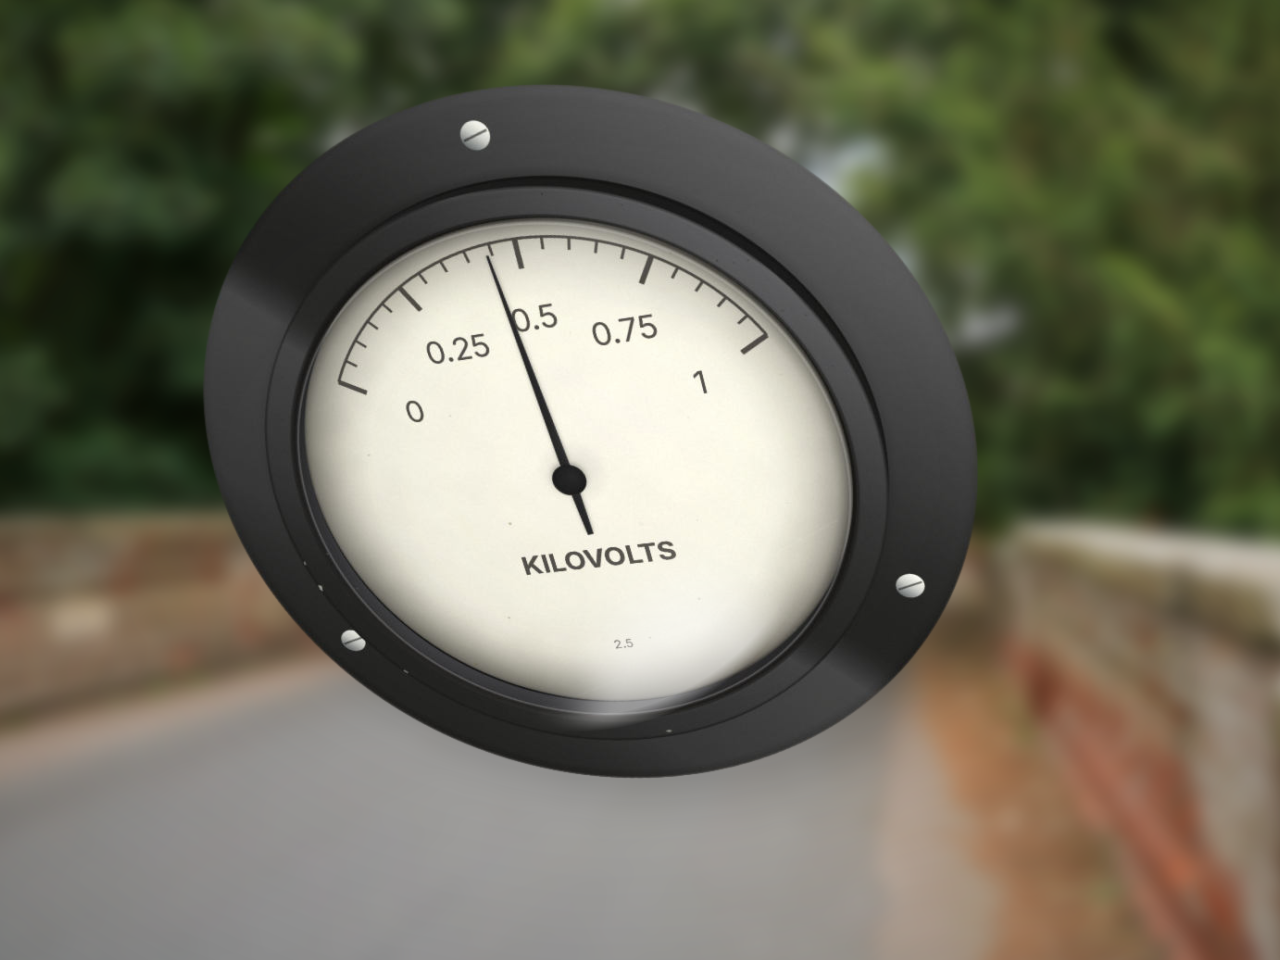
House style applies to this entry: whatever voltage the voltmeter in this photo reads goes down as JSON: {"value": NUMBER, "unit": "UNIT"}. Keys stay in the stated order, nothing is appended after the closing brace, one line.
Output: {"value": 0.45, "unit": "kV"}
